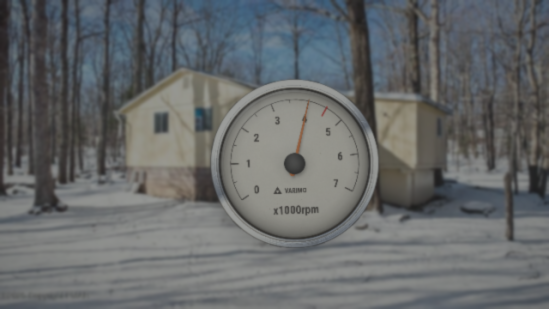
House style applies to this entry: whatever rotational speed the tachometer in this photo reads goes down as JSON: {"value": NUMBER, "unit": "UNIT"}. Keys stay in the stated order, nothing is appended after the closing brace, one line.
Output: {"value": 4000, "unit": "rpm"}
